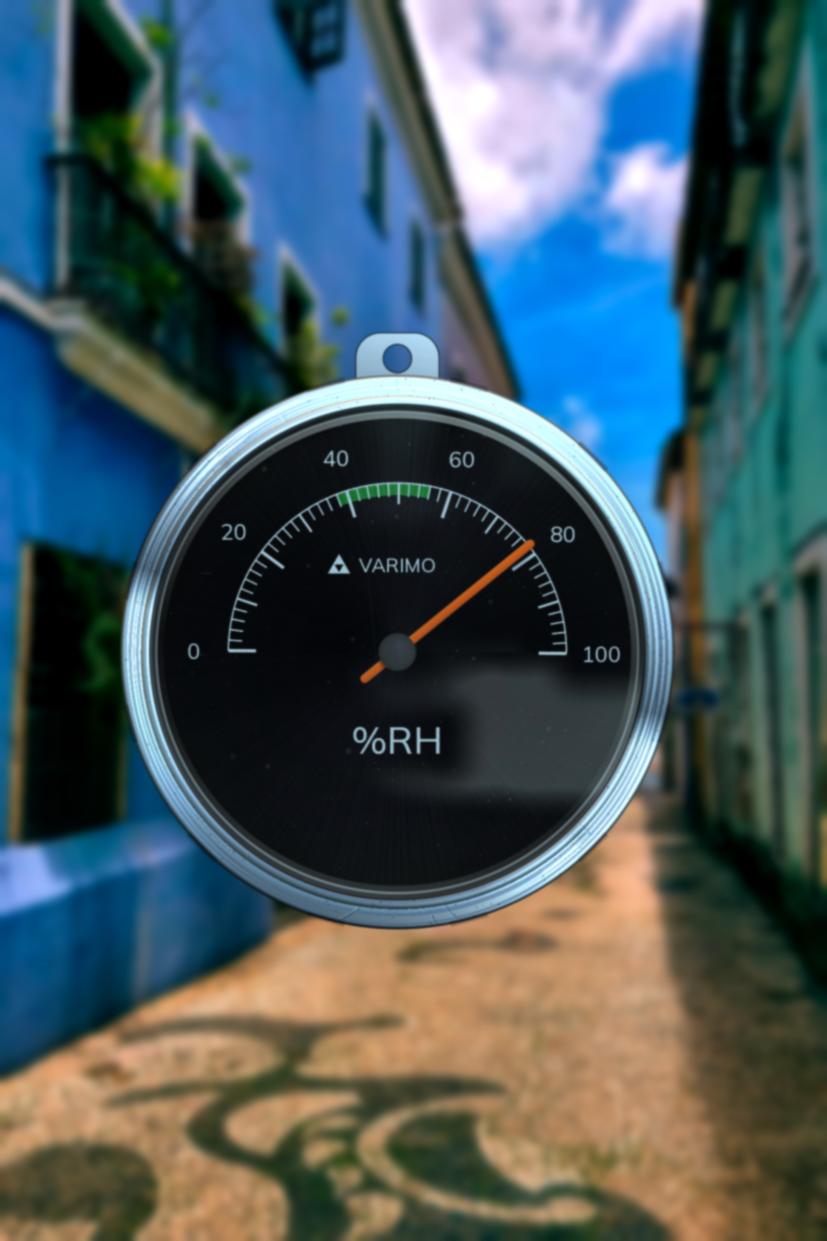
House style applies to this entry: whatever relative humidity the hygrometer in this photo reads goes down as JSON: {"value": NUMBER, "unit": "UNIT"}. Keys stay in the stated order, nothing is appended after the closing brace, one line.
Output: {"value": 78, "unit": "%"}
